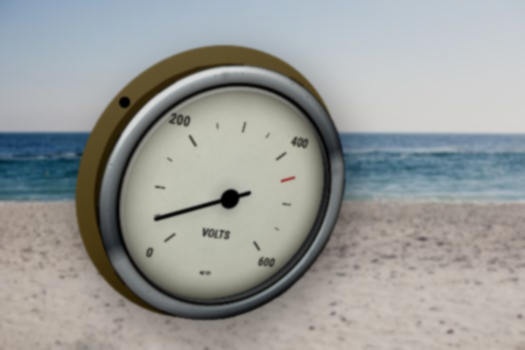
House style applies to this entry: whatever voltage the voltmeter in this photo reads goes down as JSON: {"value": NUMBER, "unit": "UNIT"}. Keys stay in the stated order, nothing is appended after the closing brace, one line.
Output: {"value": 50, "unit": "V"}
